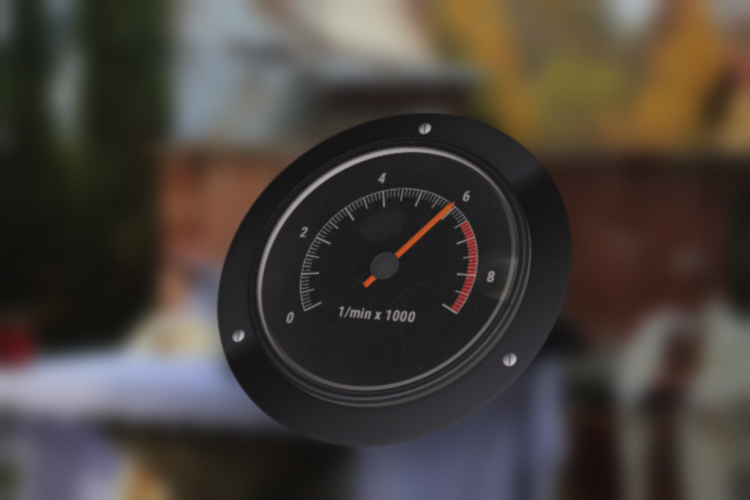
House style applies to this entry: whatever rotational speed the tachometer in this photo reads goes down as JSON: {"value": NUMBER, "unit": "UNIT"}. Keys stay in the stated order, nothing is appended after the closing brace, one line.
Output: {"value": 6000, "unit": "rpm"}
